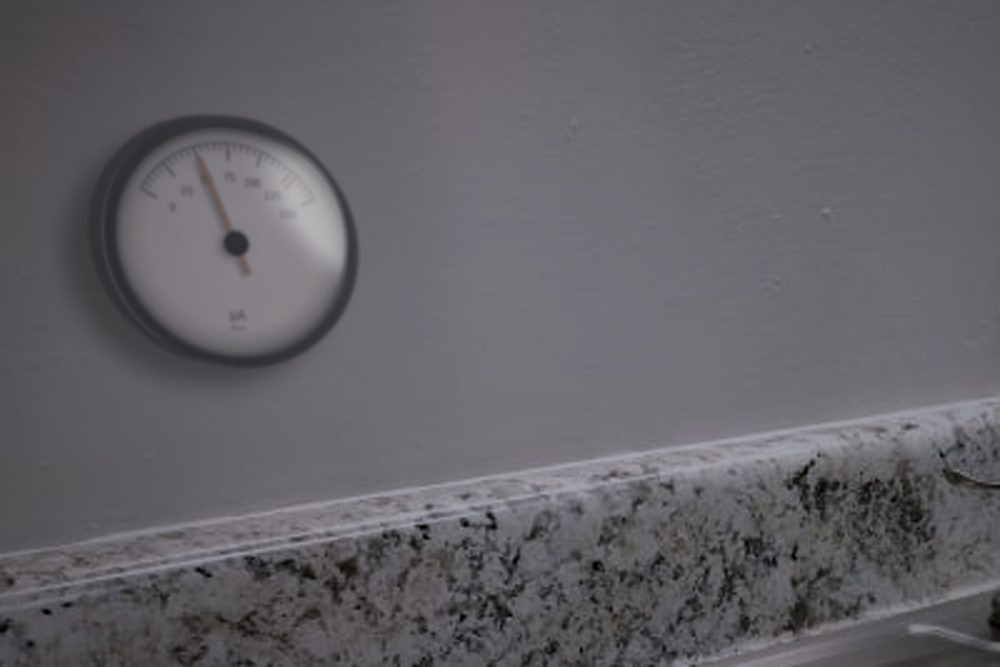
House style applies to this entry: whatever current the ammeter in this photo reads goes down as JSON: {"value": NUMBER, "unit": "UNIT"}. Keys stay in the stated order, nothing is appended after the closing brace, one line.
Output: {"value": 50, "unit": "µA"}
